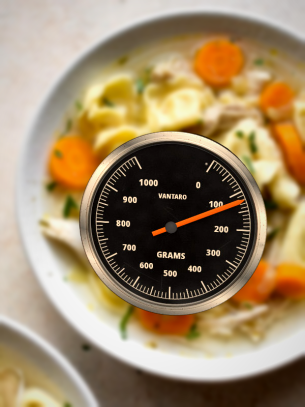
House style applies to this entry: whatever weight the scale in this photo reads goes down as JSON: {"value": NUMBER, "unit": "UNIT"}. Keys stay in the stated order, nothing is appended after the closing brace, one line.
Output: {"value": 120, "unit": "g"}
